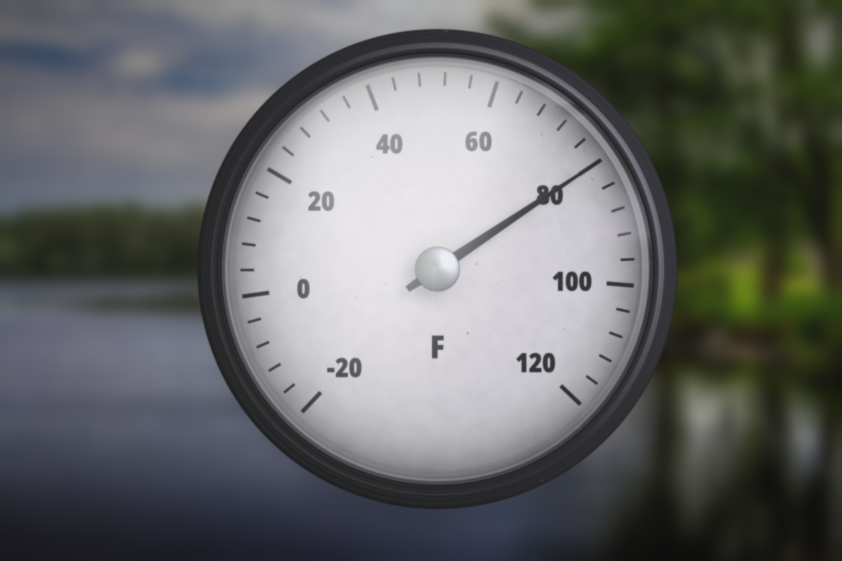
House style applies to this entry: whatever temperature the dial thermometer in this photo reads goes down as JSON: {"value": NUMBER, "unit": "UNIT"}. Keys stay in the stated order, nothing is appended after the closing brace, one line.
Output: {"value": 80, "unit": "°F"}
